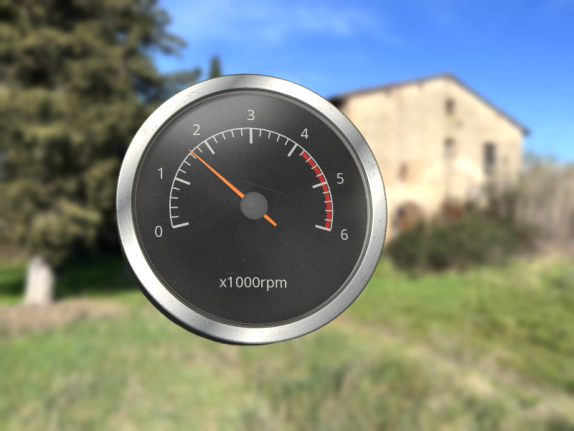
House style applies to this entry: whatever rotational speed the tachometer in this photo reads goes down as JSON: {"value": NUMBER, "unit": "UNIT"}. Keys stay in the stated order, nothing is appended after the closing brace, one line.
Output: {"value": 1600, "unit": "rpm"}
